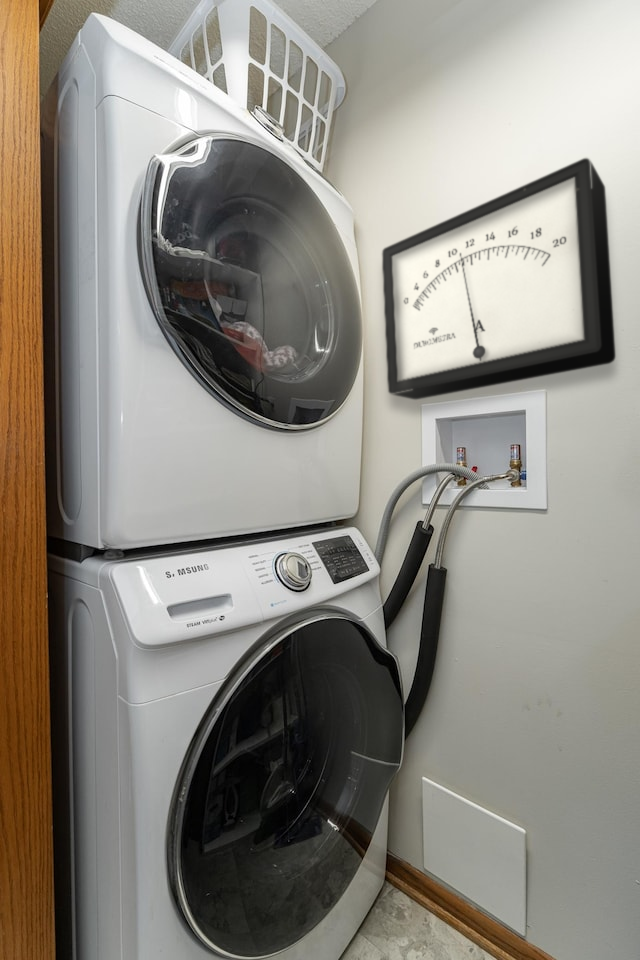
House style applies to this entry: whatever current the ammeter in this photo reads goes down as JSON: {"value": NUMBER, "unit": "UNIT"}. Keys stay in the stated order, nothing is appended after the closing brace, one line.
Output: {"value": 11, "unit": "A"}
